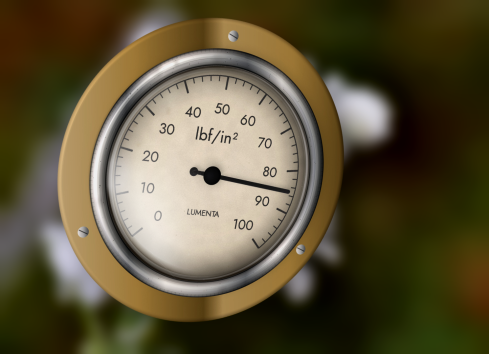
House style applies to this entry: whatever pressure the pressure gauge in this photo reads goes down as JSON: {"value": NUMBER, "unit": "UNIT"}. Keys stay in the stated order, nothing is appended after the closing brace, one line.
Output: {"value": 85, "unit": "psi"}
